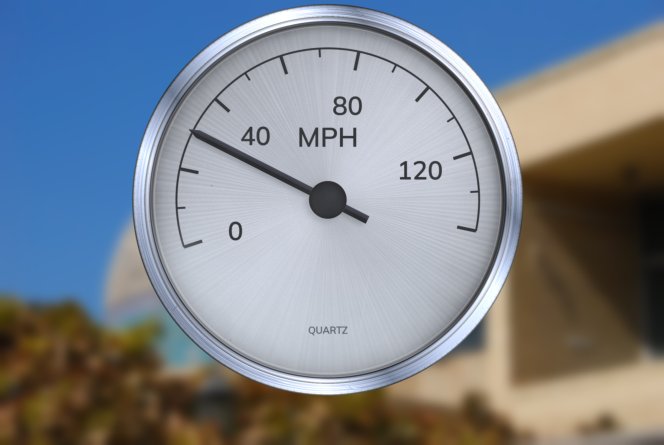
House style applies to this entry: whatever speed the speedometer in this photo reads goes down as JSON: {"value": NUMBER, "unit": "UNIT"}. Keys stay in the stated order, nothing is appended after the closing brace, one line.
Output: {"value": 30, "unit": "mph"}
